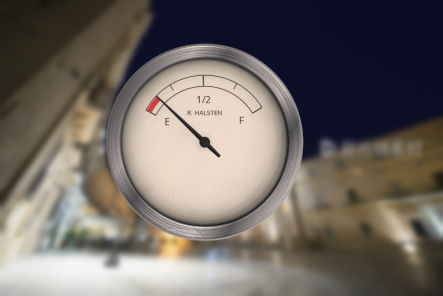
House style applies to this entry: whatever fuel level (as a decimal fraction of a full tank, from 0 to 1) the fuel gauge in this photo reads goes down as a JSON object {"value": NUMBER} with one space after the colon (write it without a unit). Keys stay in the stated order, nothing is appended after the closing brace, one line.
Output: {"value": 0.125}
